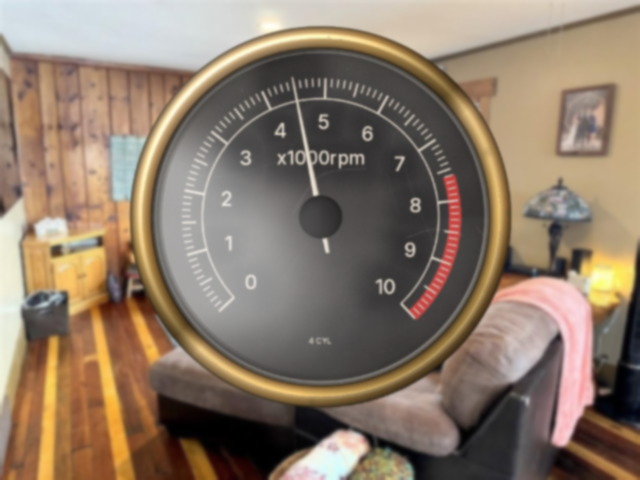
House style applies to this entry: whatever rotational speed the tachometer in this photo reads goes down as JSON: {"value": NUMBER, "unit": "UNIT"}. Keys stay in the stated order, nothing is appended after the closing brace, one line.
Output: {"value": 4500, "unit": "rpm"}
